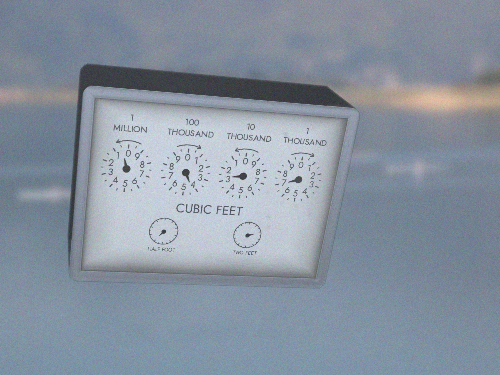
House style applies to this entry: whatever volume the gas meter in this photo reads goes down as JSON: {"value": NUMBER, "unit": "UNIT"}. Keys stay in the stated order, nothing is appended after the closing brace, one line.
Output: {"value": 42700, "unit": "ft³"}
